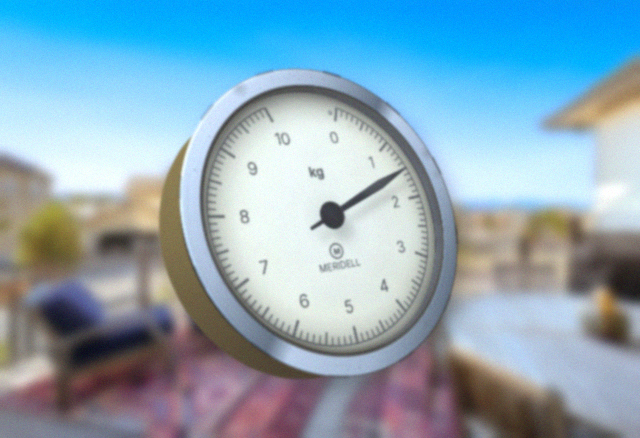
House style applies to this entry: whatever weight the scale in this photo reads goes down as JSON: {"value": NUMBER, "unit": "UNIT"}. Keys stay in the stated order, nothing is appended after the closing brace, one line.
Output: {"value": 1.5, "unit": "kg"}
